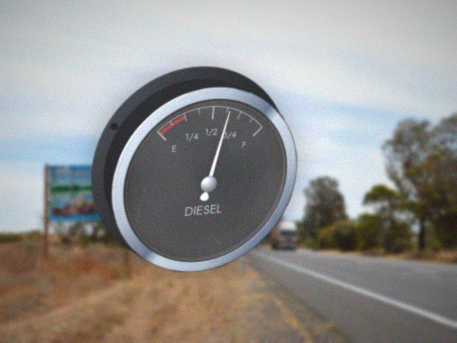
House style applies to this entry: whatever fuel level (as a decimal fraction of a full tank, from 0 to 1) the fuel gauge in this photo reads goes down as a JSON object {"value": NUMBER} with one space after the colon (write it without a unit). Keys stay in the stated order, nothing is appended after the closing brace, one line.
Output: {"value": 0.625}
